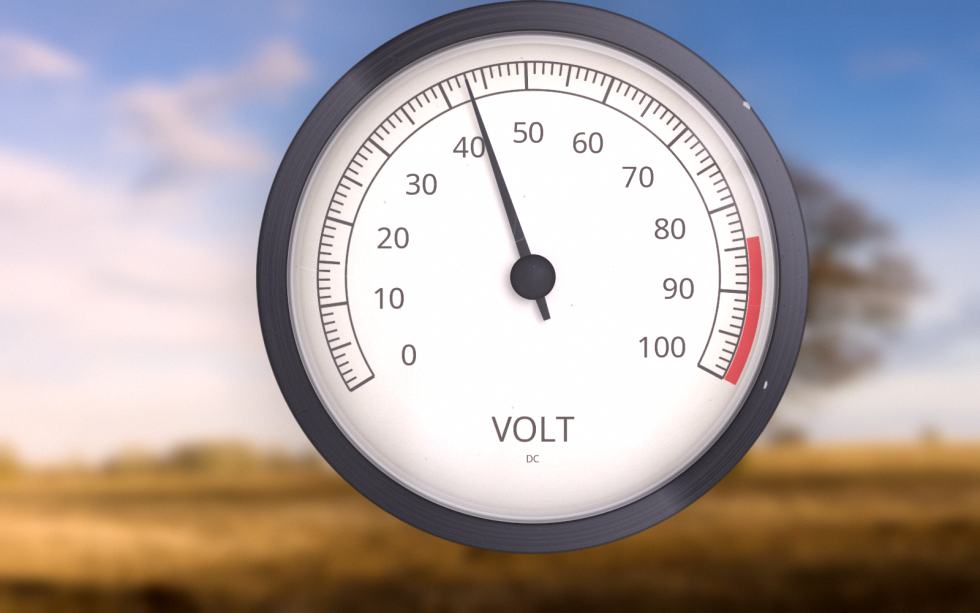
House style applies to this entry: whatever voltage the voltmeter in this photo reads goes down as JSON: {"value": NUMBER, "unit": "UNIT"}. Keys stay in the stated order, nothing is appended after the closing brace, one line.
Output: {"value": 43, "unit": "V"}
